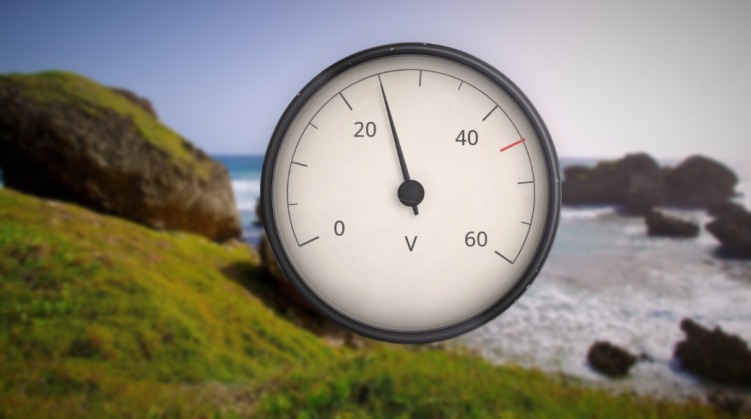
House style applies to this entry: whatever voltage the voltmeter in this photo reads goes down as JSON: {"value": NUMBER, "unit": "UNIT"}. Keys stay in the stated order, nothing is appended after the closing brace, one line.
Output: {"value": 25, "unit": "V"}
